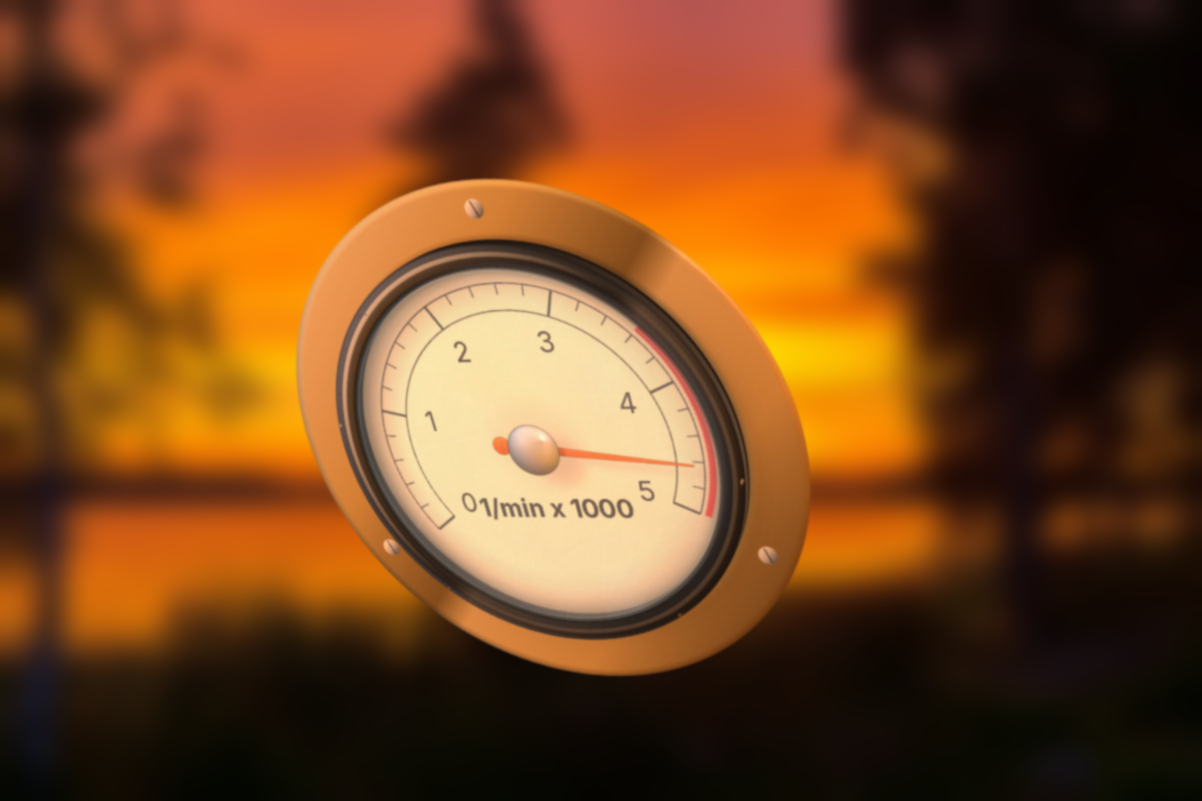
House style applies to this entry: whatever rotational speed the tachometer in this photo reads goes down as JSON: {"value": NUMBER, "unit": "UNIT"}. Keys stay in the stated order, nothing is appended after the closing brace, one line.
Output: {"value": 4600, "unit": "rpm"}
